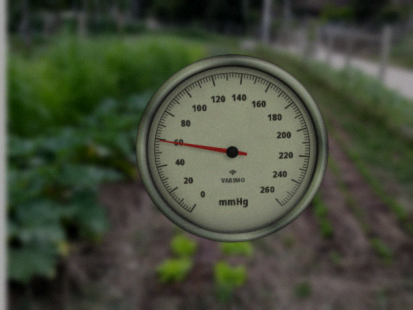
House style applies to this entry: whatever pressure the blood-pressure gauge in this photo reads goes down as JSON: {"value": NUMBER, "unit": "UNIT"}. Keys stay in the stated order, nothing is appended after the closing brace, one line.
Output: {"value": 60, "unit": "mmHg"}
